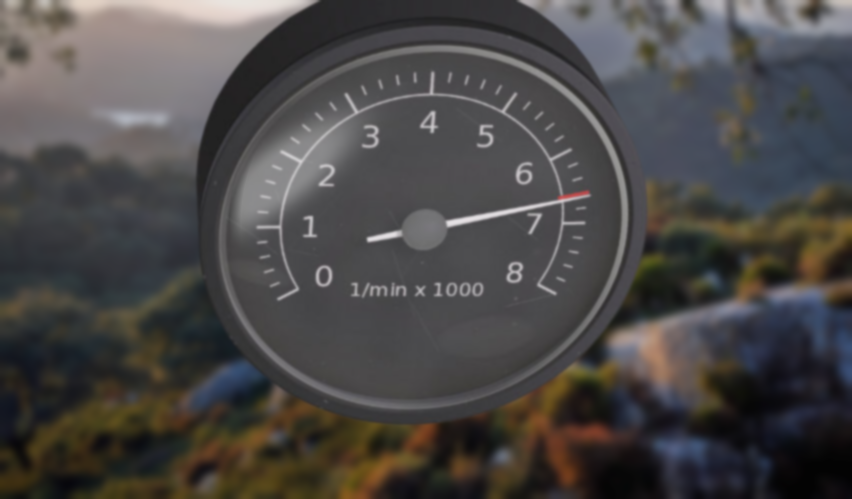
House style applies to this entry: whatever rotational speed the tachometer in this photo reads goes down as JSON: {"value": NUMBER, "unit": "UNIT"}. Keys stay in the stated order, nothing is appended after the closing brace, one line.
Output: {"value": 6600, "unit": "rpm"}
